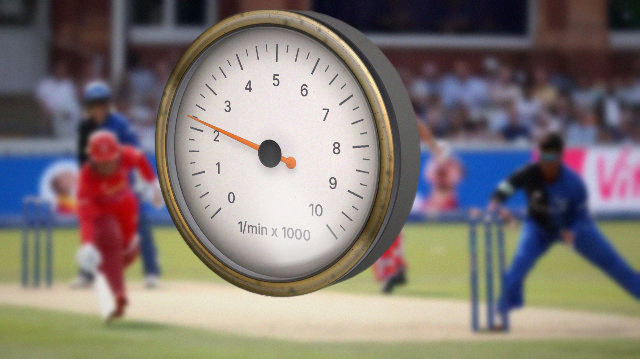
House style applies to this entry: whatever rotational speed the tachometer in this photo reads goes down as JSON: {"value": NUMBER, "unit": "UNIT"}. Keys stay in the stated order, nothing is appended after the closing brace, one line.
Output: {"value": 2250, "unit": "rpm"}
